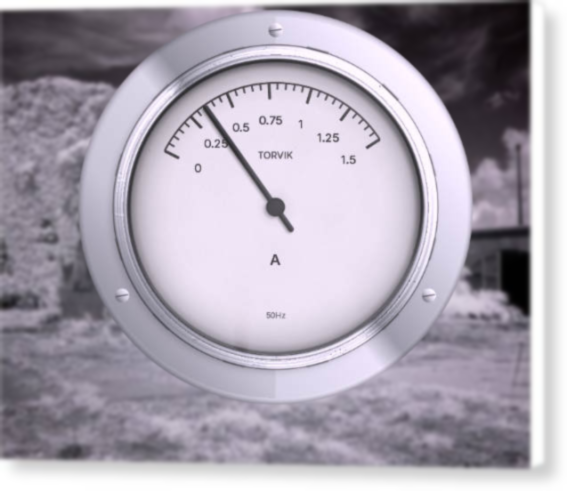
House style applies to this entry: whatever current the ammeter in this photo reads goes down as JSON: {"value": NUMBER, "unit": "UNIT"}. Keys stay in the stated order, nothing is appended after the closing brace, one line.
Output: {"value": 0.35, "unit": "A"}
